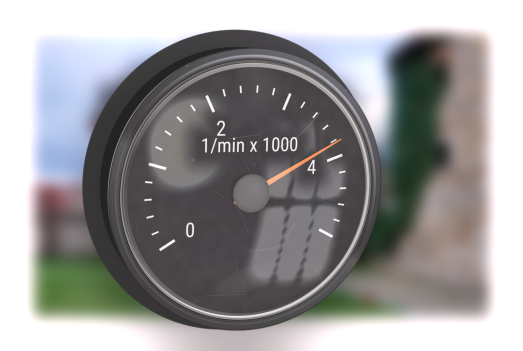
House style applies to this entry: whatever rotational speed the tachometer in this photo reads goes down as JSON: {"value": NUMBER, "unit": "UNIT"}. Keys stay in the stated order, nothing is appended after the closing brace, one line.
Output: {"value": 3800, "unit": "rpm"}
